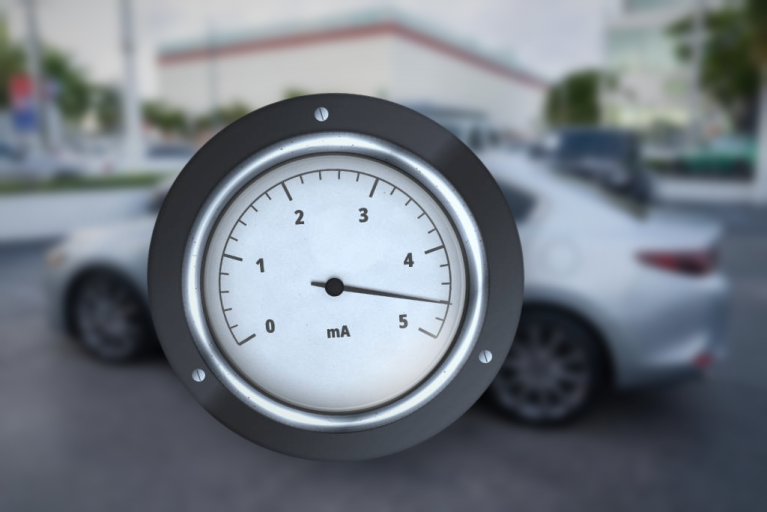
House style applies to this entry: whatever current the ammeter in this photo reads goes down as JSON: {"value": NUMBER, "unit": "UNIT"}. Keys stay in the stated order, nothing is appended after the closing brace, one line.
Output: {"value": 4.6, "unit": "mA"}
